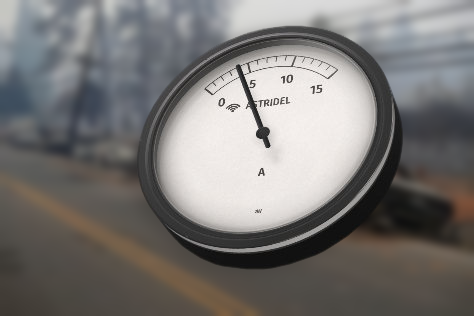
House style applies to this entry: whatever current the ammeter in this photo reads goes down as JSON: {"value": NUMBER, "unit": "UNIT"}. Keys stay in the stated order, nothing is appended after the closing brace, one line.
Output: {"value": 4, "unit": "A"}
